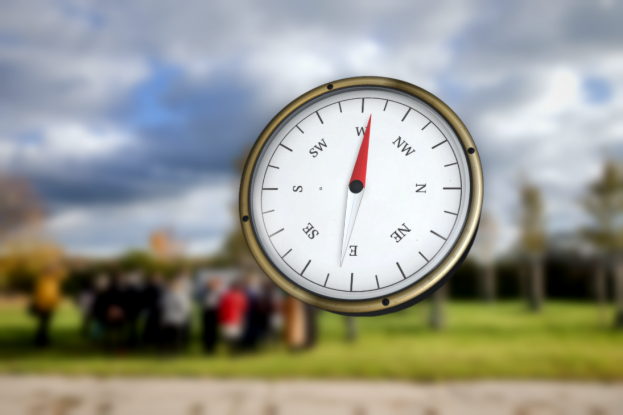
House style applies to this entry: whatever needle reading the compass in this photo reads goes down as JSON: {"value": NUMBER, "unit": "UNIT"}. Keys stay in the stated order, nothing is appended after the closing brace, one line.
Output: {"value": 277.5, "unit": "°"}
